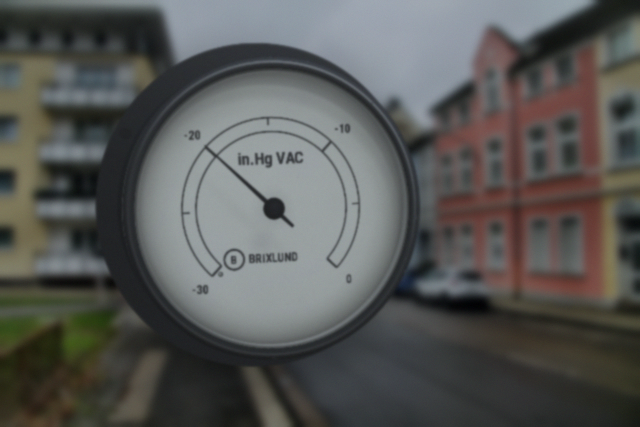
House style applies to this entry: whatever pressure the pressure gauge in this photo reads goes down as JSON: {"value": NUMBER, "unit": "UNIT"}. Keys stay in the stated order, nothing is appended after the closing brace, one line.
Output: {"value": -20, "unit": "inHg"}
